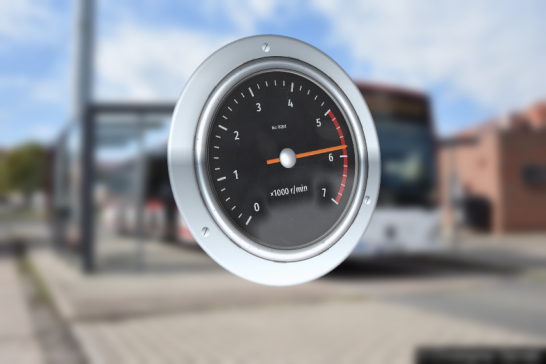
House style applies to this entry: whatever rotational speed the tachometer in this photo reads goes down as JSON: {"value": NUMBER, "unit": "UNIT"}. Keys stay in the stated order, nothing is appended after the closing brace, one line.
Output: {"value": 5800, "unit": "rpm"}
